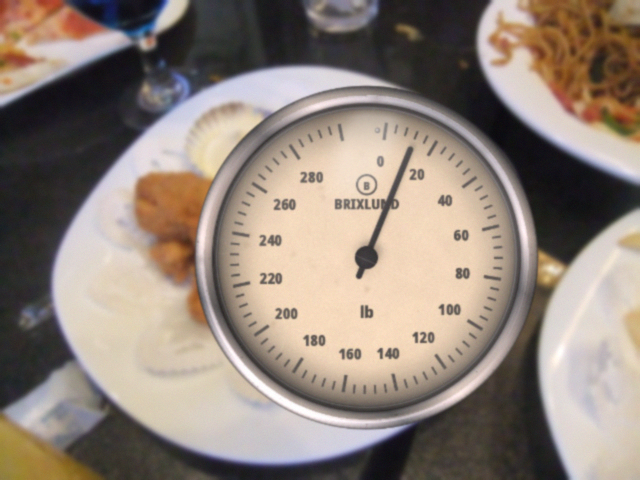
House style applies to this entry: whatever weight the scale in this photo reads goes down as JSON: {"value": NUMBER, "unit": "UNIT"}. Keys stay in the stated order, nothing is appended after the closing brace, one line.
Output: {"value": 12, "unit": "lb"}
